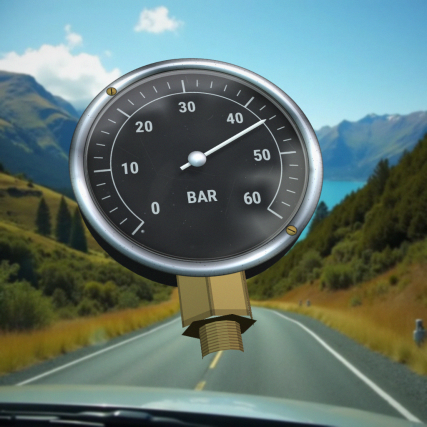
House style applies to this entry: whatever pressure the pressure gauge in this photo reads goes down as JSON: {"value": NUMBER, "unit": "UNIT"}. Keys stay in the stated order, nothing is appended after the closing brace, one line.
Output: {"value": 44, "unit": "bar"}
